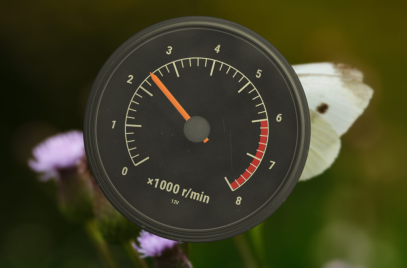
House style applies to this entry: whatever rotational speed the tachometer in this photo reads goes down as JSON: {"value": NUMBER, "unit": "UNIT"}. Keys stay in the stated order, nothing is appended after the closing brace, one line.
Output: {"value": 2400, "unit": "rpm"}
